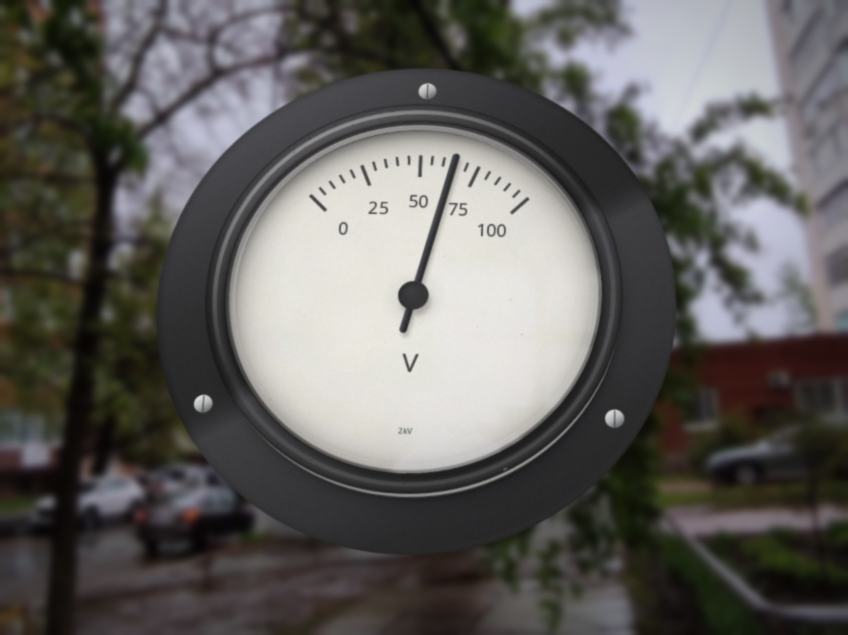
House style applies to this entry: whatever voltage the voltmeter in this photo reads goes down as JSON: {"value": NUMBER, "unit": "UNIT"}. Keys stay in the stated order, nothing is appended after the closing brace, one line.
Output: {"value": 65, "unit": "V"}
